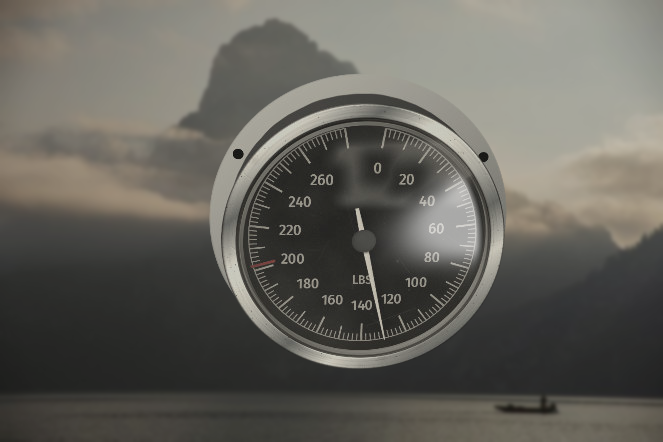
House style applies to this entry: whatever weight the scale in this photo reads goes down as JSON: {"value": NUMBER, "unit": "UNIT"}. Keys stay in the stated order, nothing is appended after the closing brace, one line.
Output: {"value": 130, "unit": "lb"}
